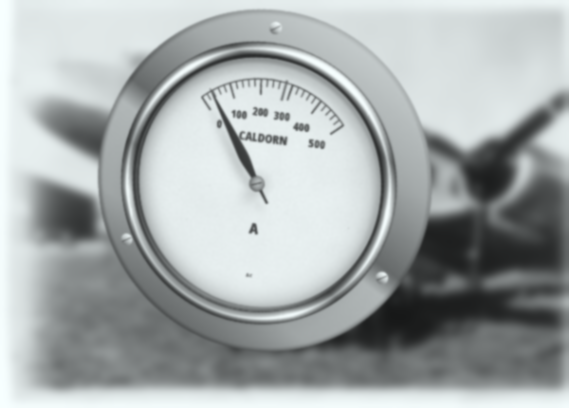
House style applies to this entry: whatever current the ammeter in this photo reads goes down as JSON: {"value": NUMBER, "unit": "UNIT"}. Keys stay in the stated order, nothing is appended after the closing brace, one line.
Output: {"value": 40, "unit": "A"}
